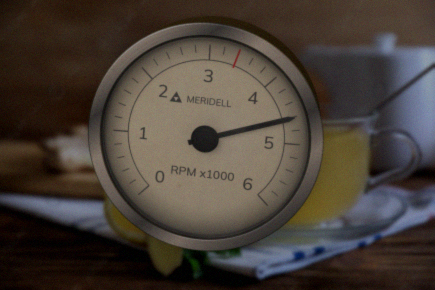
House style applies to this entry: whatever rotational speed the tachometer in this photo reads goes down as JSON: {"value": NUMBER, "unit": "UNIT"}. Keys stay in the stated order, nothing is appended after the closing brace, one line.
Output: {"value": 4600, "unit": "rpm"}
